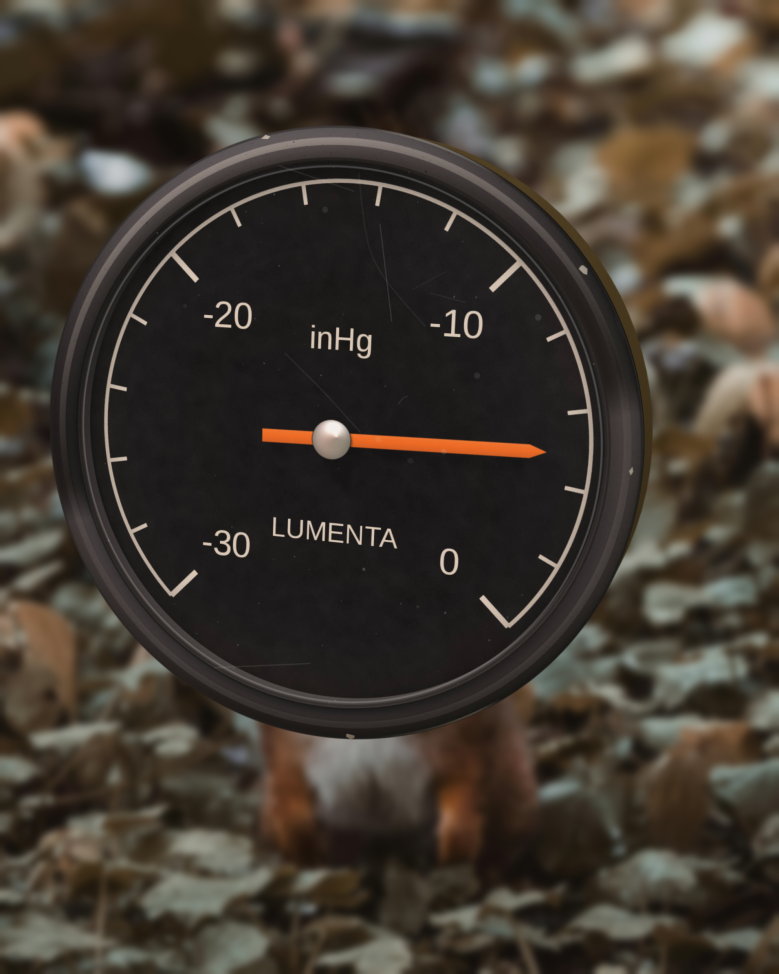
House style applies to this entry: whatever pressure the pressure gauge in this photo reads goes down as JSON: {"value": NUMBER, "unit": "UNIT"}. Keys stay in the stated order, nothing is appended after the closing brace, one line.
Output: {"value": -5, "unit": "inHg"}
